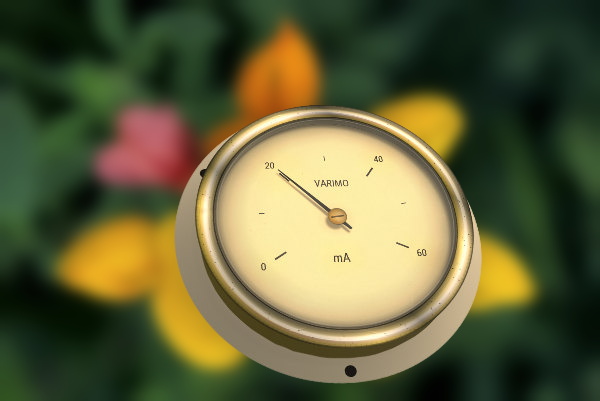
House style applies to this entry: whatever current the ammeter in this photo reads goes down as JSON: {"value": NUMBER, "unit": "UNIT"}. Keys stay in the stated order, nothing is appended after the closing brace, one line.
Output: {"value": 20, "unit": "mA"}
